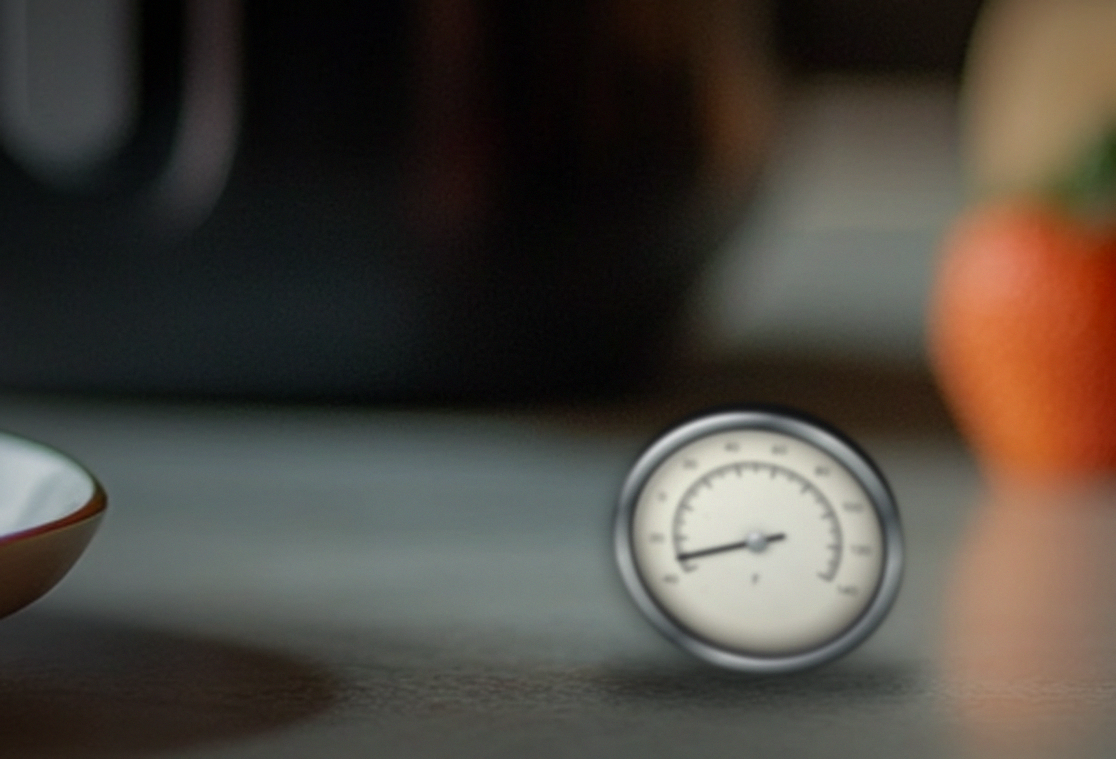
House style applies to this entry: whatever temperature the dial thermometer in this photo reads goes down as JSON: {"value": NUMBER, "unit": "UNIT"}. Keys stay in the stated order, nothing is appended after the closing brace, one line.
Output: {"value": -30, "unit": "°F"}
